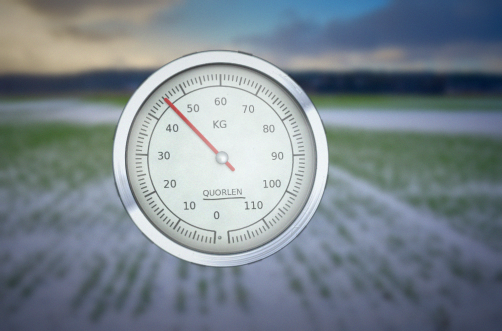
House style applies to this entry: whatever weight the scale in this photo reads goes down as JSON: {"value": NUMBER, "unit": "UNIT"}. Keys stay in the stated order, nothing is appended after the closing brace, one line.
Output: {"value": 45, "unit": "kg"}
